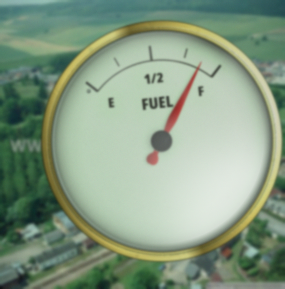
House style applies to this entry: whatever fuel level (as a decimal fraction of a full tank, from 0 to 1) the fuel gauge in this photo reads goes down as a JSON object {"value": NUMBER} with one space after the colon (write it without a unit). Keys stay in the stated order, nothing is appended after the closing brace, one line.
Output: {"value": 0.875}
